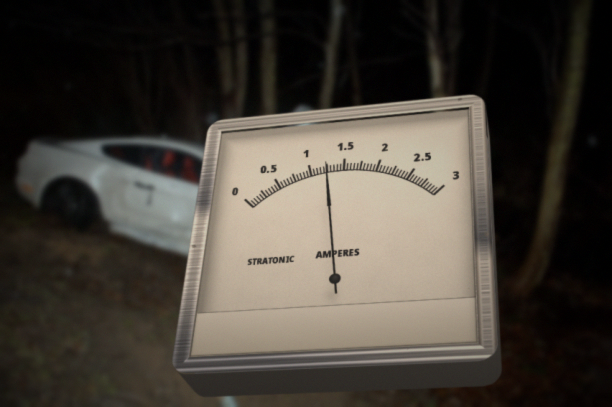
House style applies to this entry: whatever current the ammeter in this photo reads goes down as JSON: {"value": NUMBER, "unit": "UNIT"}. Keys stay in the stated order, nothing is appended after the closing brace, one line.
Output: {"value": 1.25, "unit": "A"}
